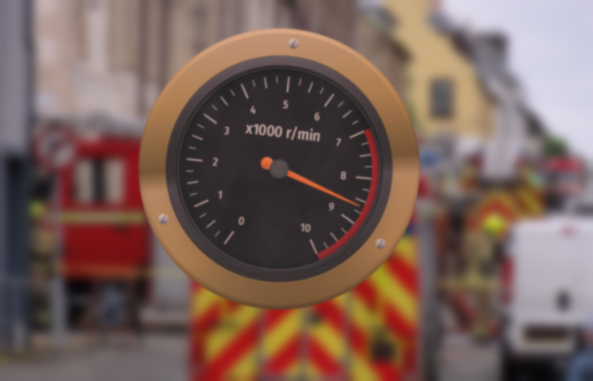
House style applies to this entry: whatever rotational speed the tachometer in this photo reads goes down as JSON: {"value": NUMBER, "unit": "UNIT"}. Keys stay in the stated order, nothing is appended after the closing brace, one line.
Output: {"value": 8625, "unit": "rpm"}
